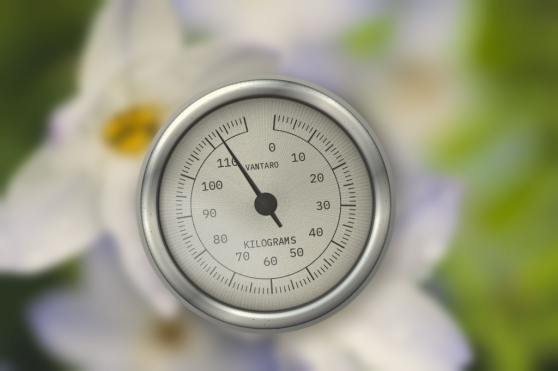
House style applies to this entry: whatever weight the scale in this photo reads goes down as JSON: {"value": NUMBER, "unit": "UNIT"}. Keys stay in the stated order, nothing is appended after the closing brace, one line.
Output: {"value": 113, "unit": "kg"}
